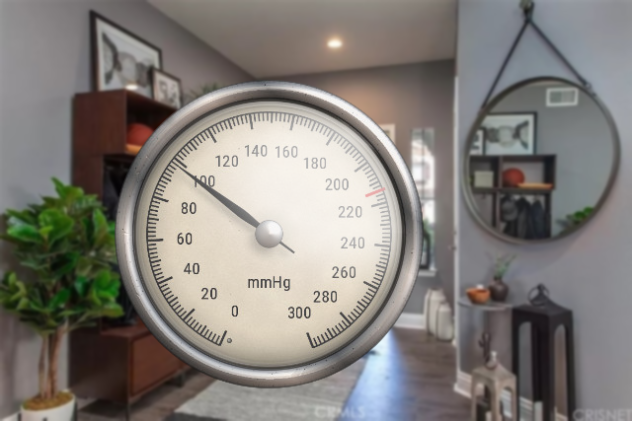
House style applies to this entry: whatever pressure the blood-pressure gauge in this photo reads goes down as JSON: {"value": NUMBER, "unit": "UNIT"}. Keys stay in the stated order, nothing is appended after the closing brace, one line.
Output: {"value": 98, "unit": "mmHg"}
